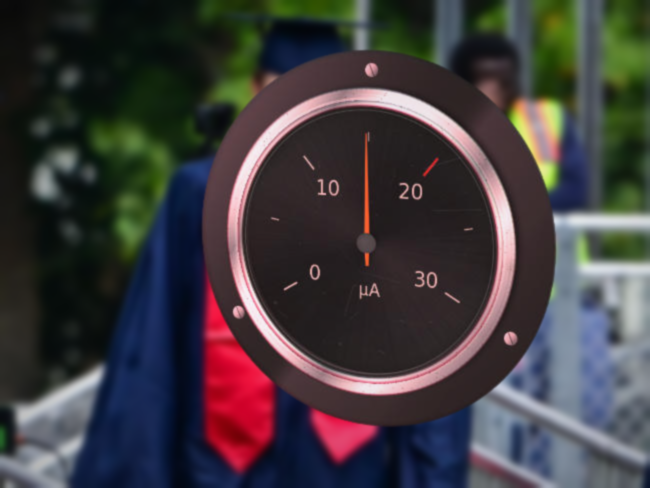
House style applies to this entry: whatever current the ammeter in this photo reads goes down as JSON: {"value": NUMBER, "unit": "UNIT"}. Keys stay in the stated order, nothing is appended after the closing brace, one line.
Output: {"value": 15, "unit": "µA"}
